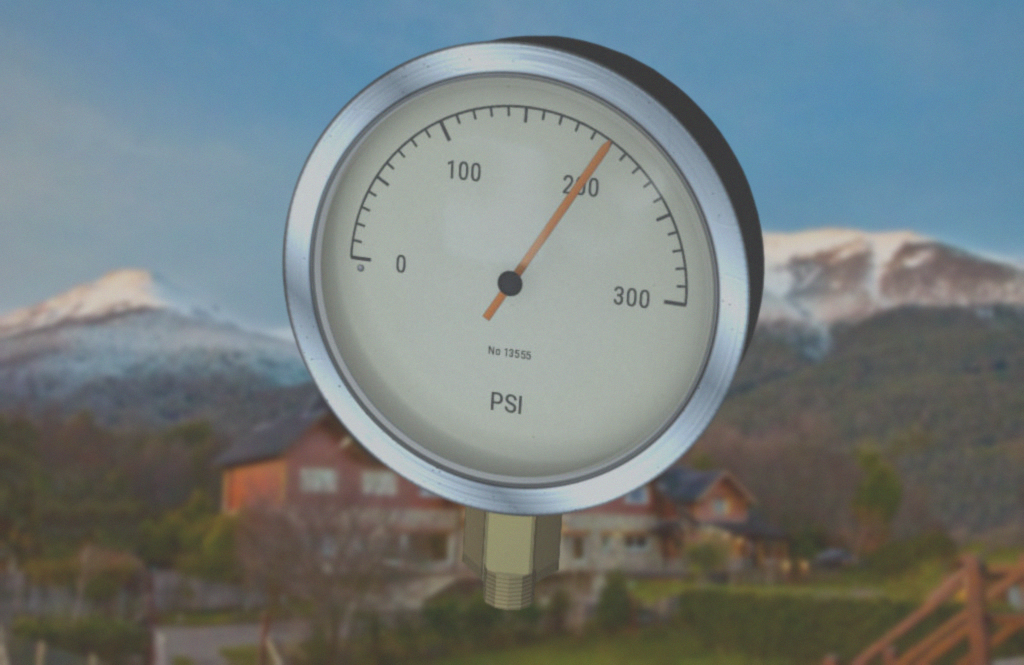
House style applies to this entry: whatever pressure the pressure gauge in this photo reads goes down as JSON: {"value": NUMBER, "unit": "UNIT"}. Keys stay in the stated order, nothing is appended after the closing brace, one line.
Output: {"value": 200, "unit": "psi"}
